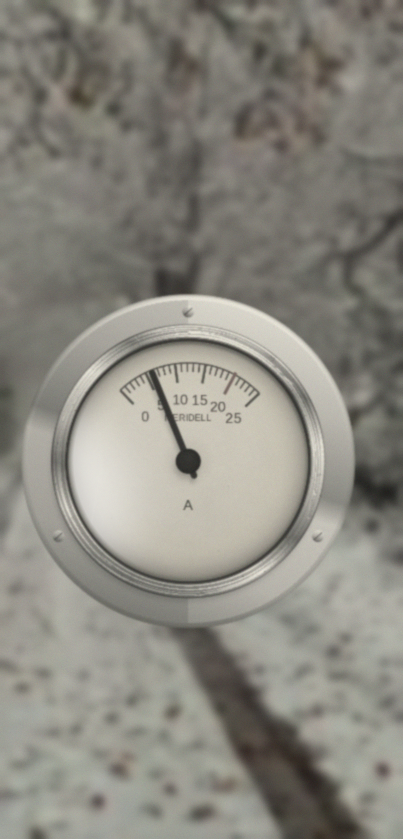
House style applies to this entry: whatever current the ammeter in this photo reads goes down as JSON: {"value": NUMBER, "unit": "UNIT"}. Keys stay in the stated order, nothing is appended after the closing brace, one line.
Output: {"value": 6, "unit": "A"}
